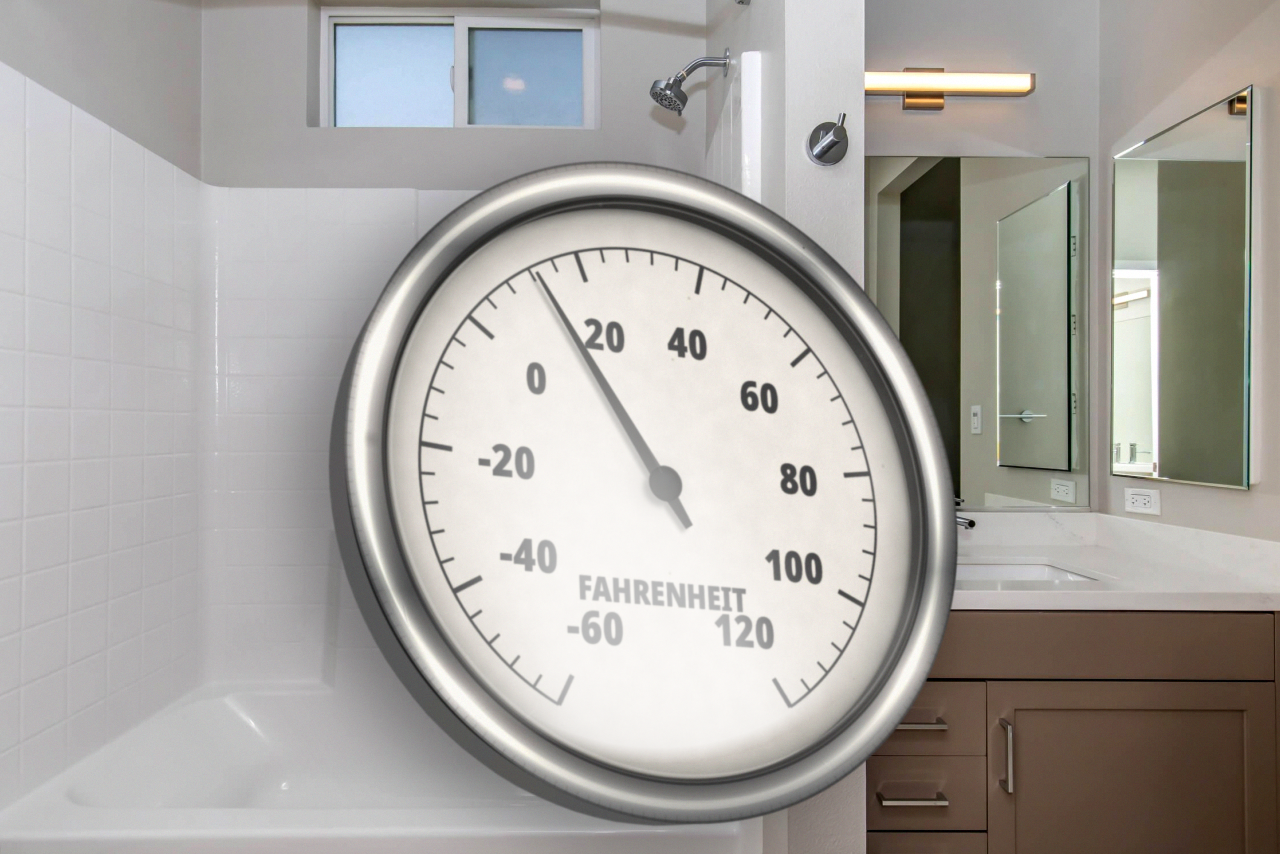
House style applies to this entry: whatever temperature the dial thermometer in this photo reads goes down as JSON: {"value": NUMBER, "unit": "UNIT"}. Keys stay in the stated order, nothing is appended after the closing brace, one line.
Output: {"value": 12, "unit": "°F"}
